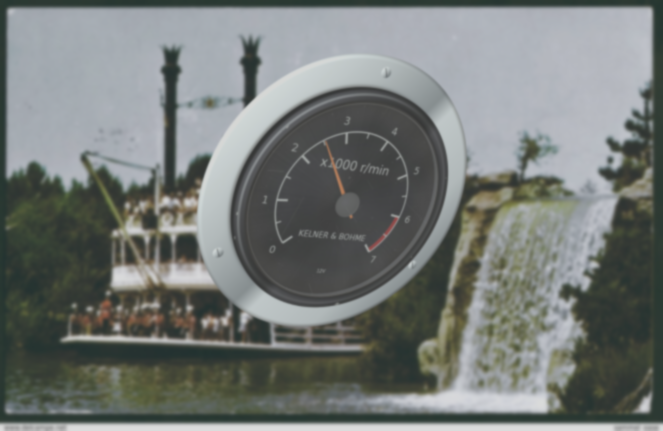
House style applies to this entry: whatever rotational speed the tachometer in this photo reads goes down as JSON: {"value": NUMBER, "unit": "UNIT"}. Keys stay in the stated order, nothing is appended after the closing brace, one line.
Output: {"value": 2500, "unit": "rpm"}
